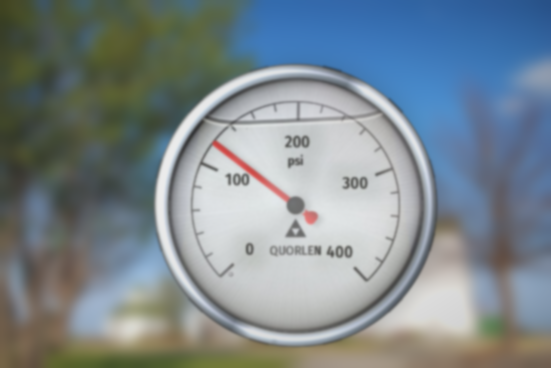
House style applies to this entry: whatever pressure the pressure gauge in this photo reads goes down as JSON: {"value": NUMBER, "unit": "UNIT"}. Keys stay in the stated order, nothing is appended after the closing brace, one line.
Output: {"value": 120, "unit": "psi"}
